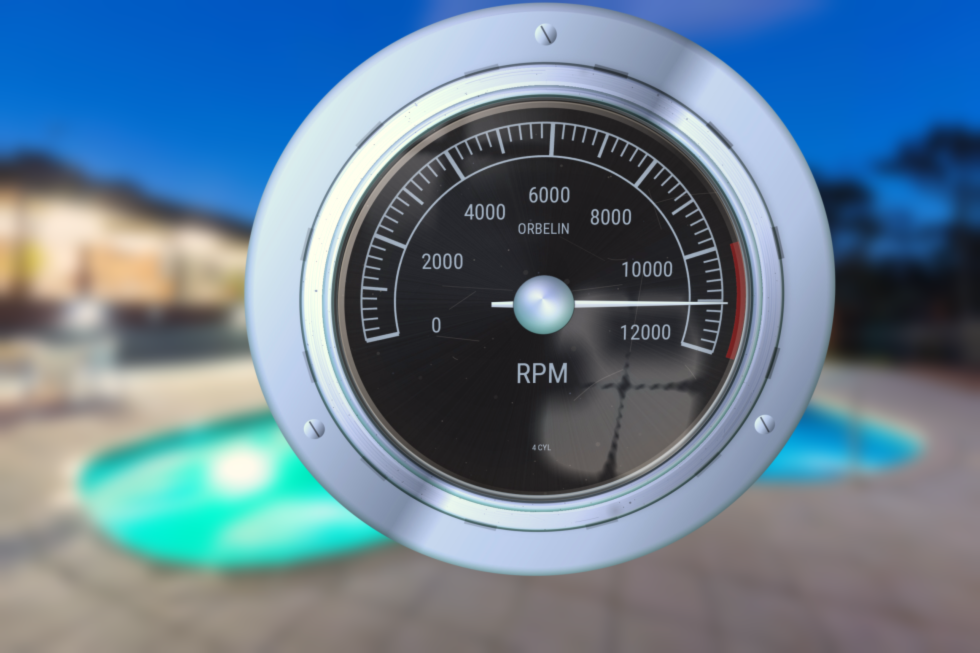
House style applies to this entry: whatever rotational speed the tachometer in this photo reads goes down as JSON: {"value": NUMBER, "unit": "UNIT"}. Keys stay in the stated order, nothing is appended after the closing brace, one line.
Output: {"value": 11000, "unit": "rpm"}
